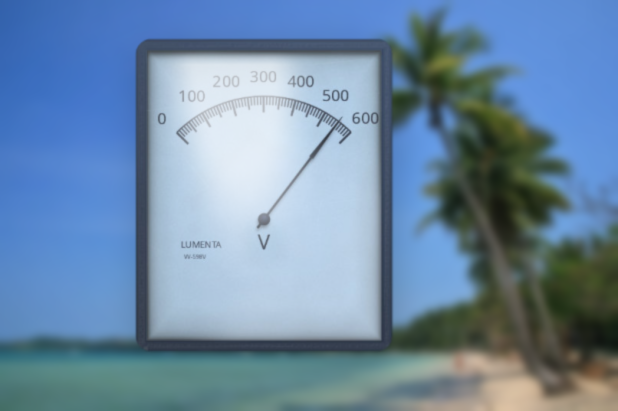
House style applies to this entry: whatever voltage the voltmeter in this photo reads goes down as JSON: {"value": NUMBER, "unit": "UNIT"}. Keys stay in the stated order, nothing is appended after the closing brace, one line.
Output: {"value": 550, "unit": "V"}
